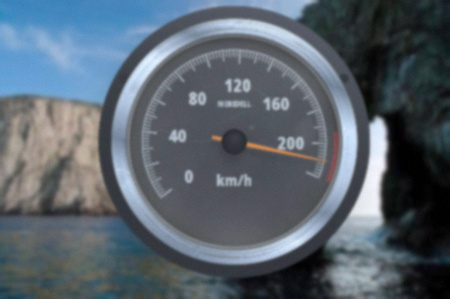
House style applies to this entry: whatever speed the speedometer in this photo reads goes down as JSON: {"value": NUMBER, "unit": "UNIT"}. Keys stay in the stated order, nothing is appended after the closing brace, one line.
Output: {"value": 210, "unit": "km/h"}
